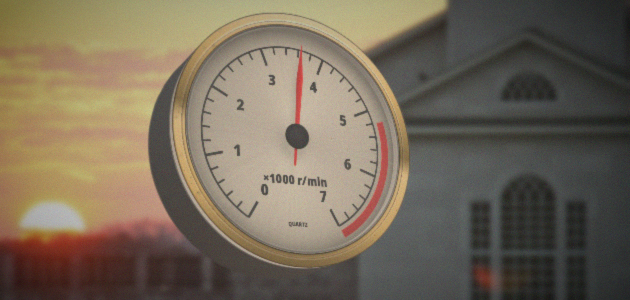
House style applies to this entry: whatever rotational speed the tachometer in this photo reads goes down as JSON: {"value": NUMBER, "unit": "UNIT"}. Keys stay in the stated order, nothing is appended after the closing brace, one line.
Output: {"value": 3600, "unit": "rpm"}
